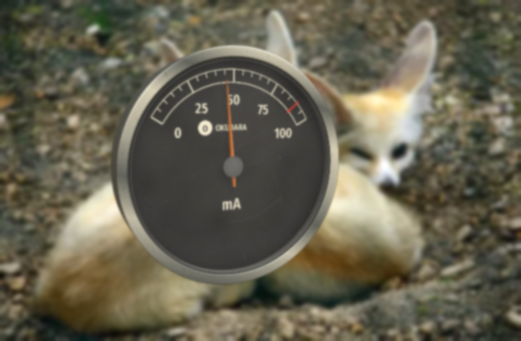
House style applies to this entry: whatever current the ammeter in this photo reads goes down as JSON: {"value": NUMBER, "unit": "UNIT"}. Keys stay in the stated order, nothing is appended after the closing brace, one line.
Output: {"value": 45, "unit": "mA"}
